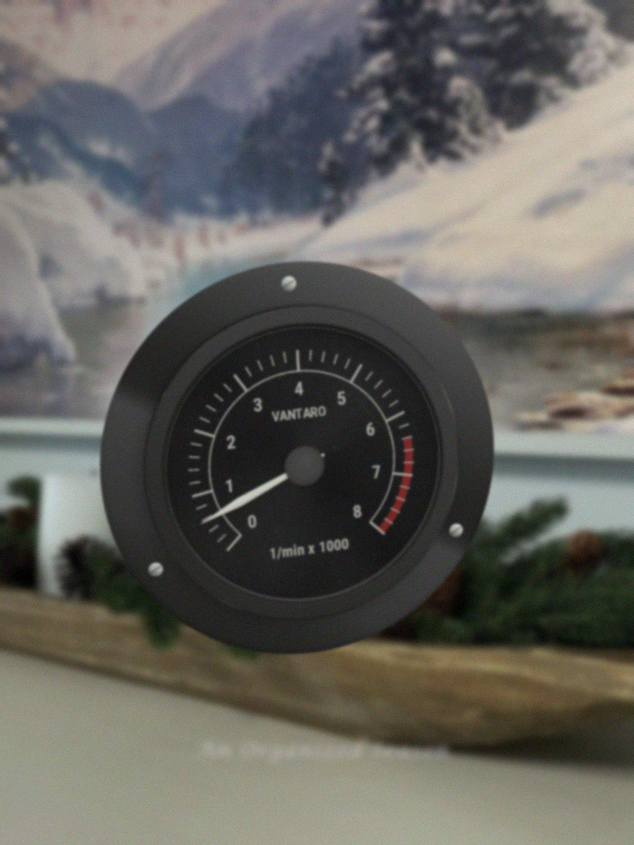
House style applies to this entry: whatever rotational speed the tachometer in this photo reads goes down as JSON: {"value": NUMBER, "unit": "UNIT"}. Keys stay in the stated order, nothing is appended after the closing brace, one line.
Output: {"value": 600, "unit": "rpm"}
